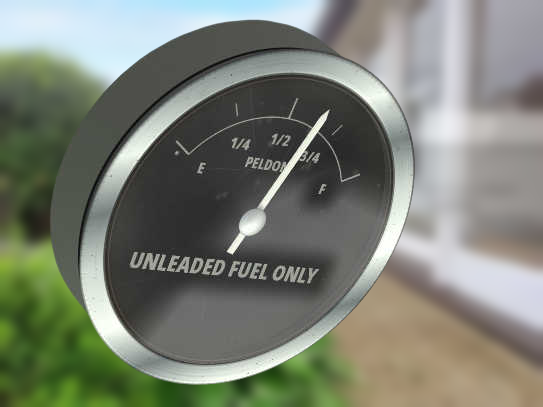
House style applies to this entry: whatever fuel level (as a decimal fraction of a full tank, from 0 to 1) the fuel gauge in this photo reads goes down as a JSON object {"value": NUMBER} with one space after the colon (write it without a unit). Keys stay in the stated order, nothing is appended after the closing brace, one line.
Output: {"value": 0.625}
